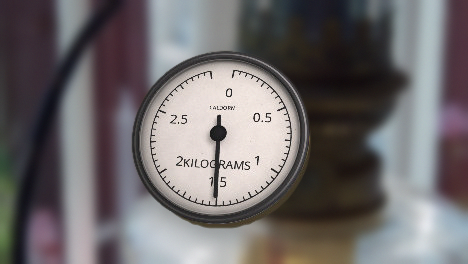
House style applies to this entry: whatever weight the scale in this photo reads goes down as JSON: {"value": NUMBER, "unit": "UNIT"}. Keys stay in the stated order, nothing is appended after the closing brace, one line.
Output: {"value": 1.5, "unit": "kg"}
